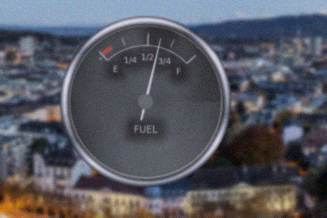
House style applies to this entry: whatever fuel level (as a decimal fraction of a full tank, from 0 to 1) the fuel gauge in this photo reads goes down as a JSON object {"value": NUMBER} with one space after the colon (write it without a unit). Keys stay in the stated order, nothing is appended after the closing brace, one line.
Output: {"value": 0.625}
